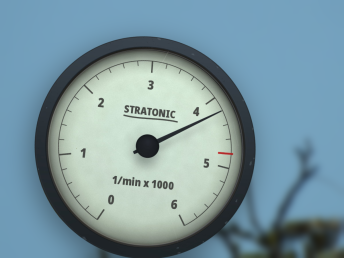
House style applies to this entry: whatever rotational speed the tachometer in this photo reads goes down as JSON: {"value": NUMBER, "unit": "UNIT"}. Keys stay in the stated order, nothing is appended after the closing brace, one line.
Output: {"value": 4200, "unit": "rpm"}
